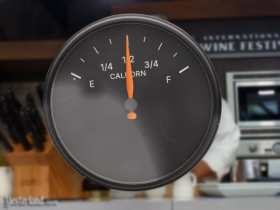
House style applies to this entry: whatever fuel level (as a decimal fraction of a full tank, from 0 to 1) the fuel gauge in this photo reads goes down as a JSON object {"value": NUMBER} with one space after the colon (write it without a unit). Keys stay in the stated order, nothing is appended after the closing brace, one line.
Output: {"value": 0.5}
